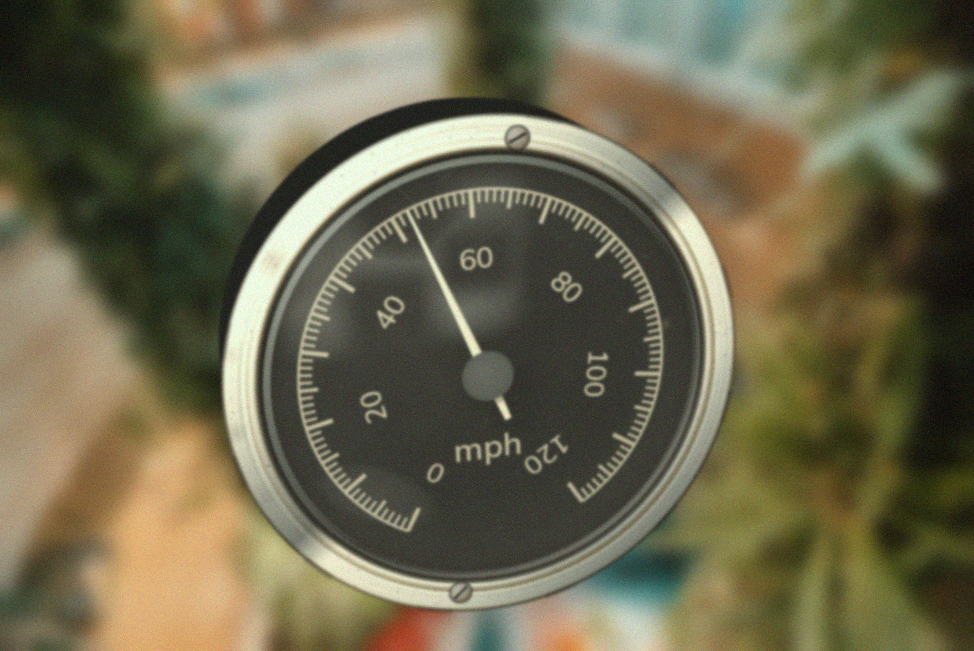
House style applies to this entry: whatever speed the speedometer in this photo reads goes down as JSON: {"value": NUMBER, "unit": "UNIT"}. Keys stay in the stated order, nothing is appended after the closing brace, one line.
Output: {"value": 52, "unit": "mph"}
